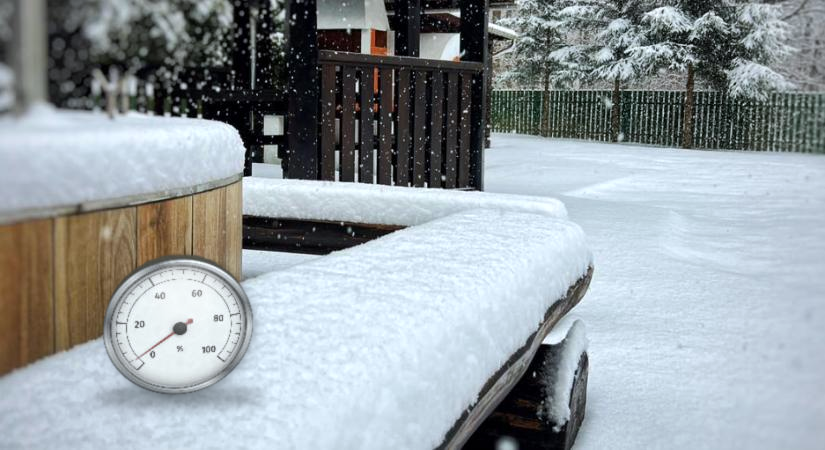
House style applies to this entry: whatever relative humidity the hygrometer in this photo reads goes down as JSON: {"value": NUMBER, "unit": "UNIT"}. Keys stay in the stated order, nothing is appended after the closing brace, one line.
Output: {"value": 4, "unit": "%"}
